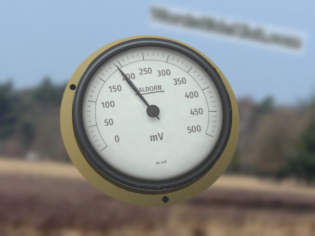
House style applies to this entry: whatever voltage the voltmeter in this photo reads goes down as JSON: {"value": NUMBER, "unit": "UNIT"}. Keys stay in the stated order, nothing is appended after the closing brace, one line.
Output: {"value": 190, "unit": "mV"}
